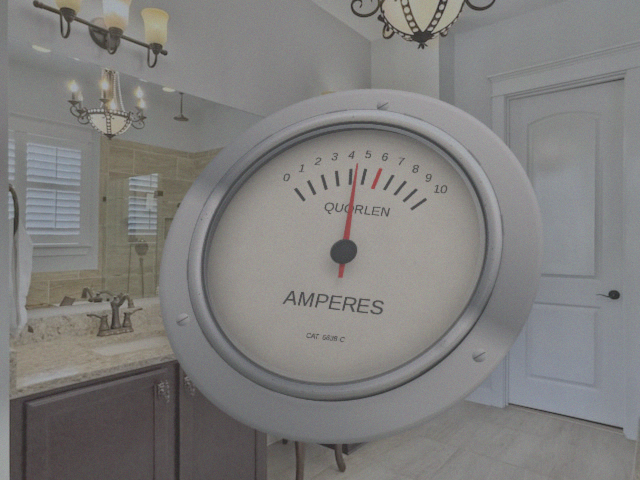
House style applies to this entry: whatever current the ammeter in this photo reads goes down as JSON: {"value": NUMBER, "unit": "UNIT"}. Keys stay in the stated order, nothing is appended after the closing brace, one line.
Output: {"value": 4.5, "unit": "A"}
